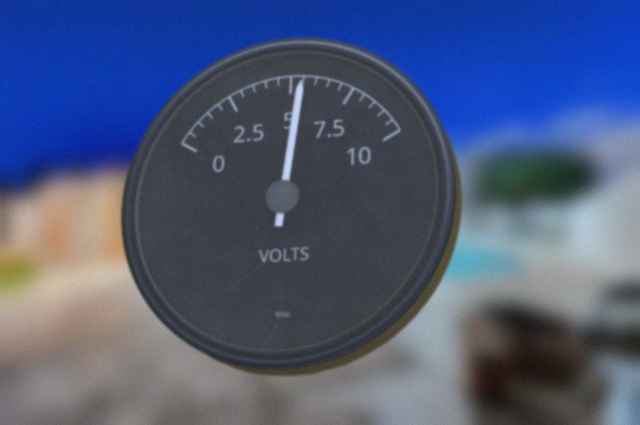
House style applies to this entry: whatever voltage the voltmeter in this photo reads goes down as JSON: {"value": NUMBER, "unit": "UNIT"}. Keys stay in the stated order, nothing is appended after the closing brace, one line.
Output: {"value": 5.5, "unit": "V"}
